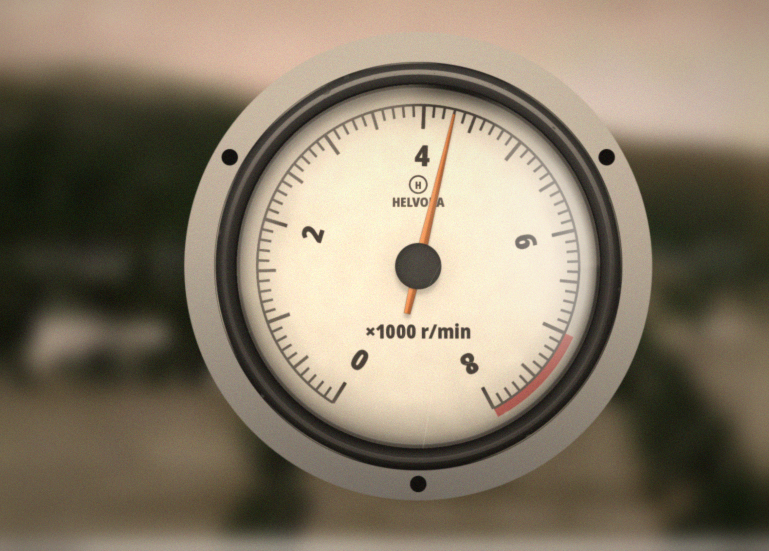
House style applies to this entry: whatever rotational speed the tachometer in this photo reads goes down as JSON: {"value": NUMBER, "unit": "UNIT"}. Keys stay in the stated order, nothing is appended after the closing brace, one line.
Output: {"value": 4300, "unit": "rpm"}
